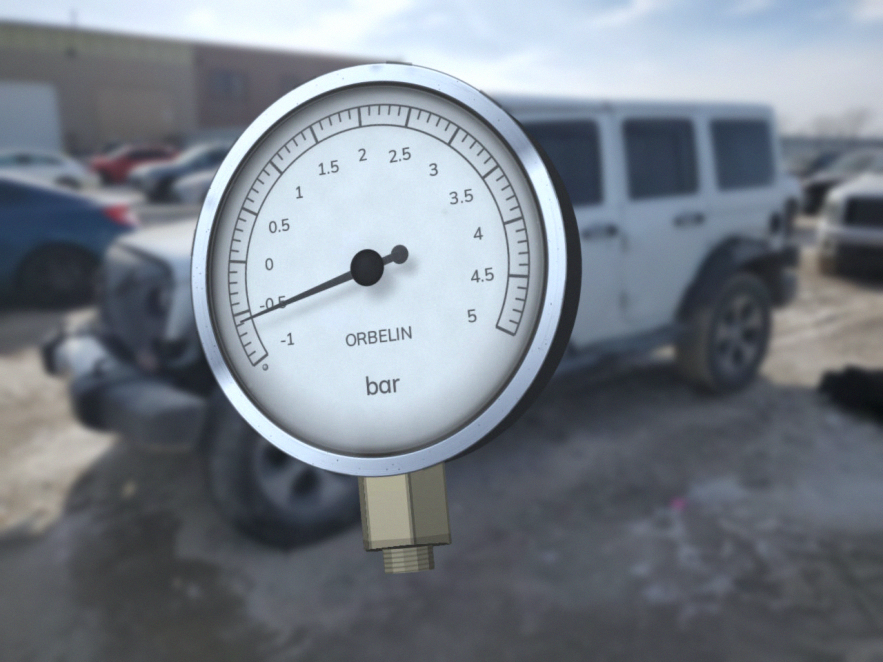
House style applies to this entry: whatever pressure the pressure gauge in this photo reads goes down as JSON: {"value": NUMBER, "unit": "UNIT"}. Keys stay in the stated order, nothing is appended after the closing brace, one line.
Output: {"value": -0.6, "unit": "bar"}
